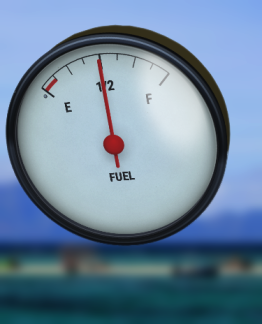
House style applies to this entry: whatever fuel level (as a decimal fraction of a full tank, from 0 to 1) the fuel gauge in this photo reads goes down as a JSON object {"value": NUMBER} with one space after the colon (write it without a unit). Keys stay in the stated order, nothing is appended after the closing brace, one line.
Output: {"value": 0.5}
